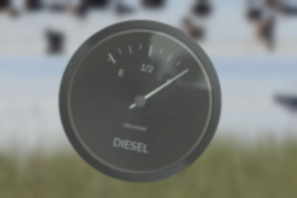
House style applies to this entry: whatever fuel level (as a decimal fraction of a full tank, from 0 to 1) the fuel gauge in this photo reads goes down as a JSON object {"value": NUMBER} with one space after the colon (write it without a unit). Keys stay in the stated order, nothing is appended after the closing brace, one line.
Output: {"value": 1}
